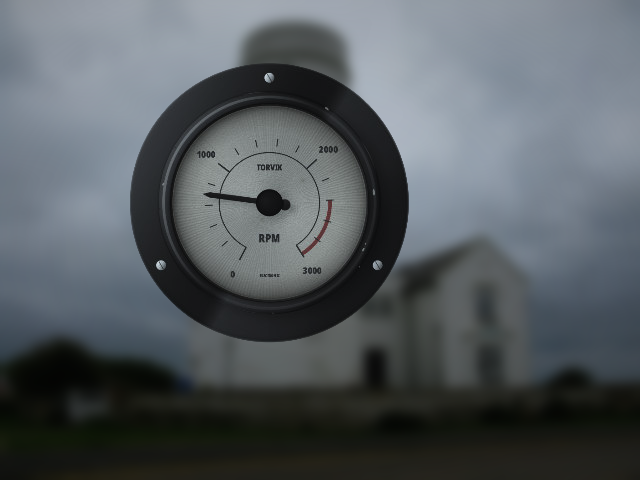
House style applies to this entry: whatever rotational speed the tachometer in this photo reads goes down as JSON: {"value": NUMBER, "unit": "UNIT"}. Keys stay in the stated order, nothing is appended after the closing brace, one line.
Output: {"value": 700, "unit": "rpm"}
